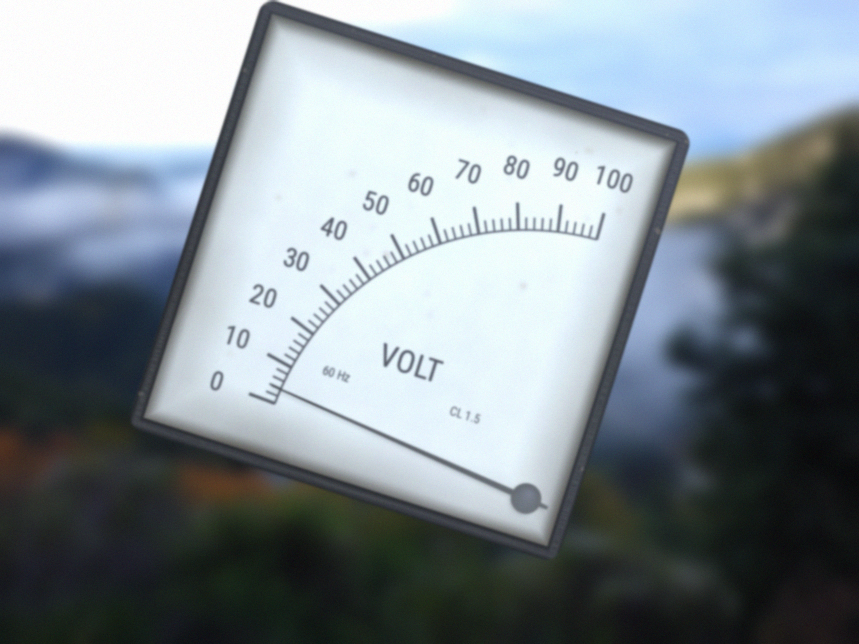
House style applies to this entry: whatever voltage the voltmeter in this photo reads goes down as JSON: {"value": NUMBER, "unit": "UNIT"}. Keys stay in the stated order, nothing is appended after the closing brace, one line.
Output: {"value": 4, "unit": "V"}
